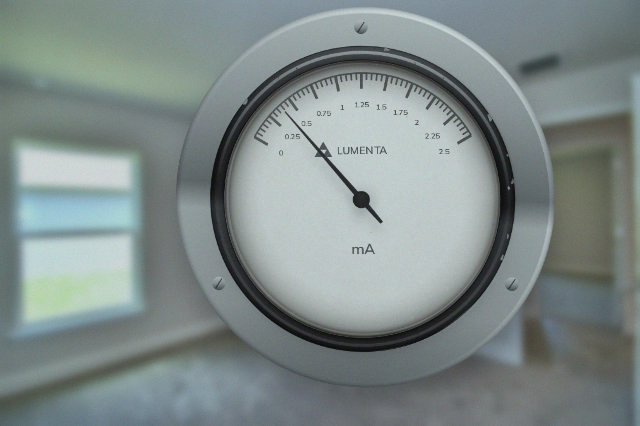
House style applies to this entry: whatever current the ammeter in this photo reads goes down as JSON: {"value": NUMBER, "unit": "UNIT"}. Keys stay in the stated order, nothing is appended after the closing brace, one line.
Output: {"value": 0.4, "unit": "mA"}
